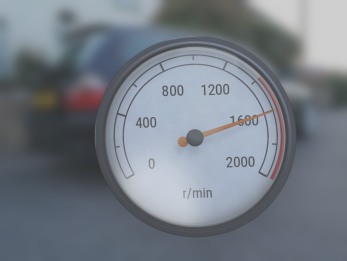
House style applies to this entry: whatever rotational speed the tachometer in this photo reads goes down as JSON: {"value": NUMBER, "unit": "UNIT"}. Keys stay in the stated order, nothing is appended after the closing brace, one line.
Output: {"value": 1600, "unit": "rpm"}
